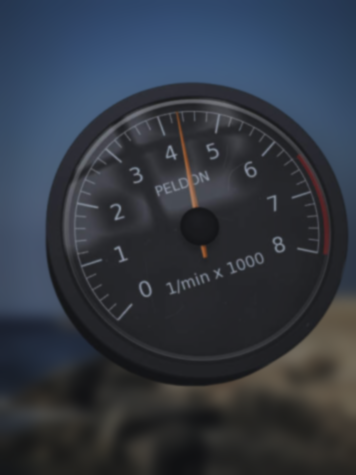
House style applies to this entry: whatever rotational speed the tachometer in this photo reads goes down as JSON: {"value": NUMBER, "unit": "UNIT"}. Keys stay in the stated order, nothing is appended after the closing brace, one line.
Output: {"value": 4300, "unit": "rpm"}
